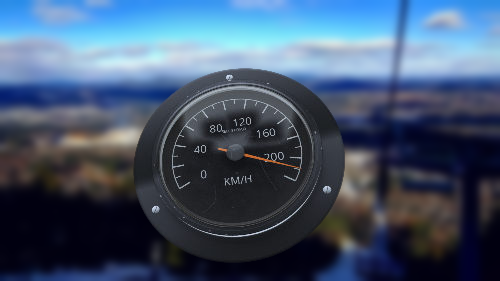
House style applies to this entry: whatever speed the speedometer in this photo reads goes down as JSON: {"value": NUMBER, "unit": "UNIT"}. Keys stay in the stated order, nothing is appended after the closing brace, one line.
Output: {"value": 210, "unit": "km/h"}
